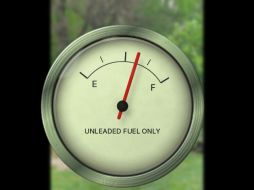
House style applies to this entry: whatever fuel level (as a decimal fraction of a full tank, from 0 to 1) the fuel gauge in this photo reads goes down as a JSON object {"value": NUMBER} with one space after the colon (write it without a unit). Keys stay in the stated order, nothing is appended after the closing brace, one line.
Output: {"value": 0.625}
